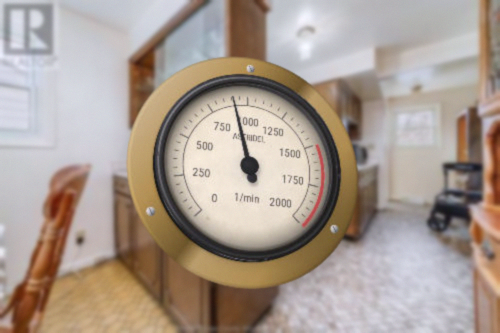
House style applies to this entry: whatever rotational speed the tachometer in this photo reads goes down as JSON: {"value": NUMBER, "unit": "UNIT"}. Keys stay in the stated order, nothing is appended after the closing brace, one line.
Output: {"value": 900, "unit": "rpm"}
